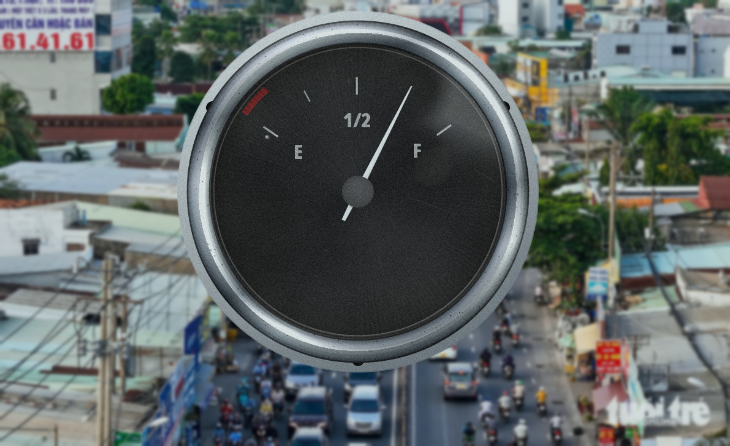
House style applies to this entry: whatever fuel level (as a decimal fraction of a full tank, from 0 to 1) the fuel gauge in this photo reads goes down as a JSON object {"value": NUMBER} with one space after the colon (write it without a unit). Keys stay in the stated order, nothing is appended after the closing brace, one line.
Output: {"value": 0.75}
